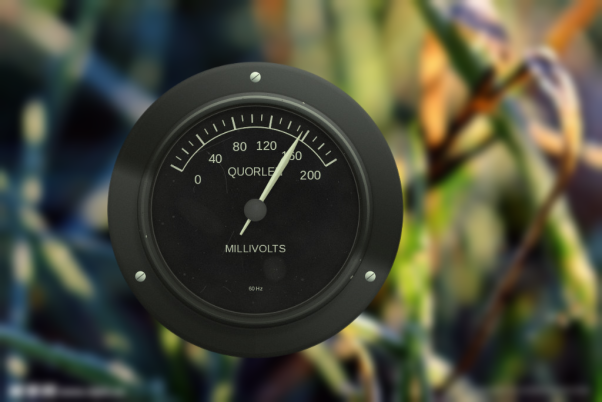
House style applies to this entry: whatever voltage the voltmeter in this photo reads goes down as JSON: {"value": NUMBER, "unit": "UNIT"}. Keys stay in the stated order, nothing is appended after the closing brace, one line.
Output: {"value": 155, "unit": "mV"}
